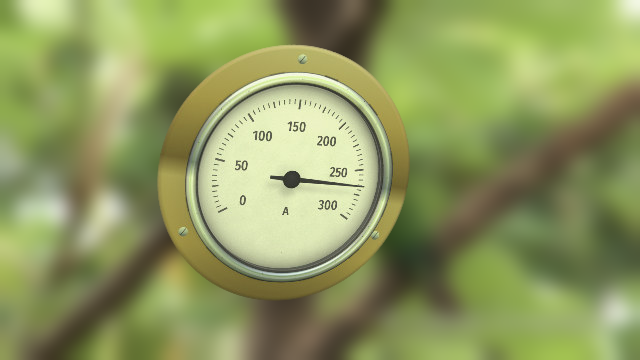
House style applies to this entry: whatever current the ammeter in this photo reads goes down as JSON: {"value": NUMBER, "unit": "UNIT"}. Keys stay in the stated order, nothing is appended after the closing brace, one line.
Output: {"value": 265, "unit": "A"}
